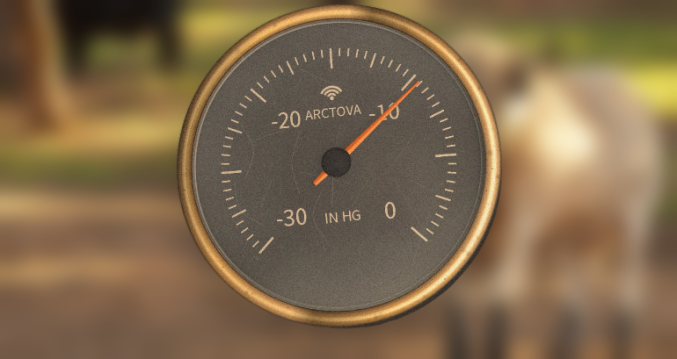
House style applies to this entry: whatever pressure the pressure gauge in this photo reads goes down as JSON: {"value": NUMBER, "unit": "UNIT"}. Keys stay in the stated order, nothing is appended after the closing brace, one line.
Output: {"value": -9.5, "unit": "inHg"}
